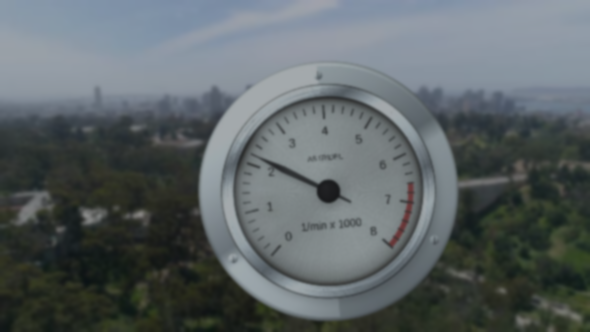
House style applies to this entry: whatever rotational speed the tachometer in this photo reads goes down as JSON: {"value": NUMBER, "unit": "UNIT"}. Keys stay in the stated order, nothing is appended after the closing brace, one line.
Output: {"value": 2200, "unit": "rpm"}
